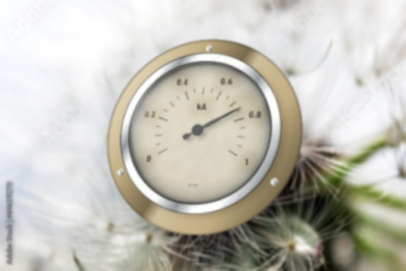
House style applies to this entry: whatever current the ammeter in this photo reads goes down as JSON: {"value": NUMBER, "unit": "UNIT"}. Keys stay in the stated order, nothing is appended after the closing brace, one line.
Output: {"value": 0.75, "unit": "kA"}
